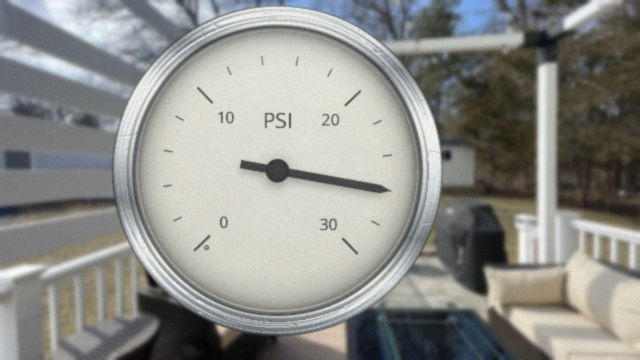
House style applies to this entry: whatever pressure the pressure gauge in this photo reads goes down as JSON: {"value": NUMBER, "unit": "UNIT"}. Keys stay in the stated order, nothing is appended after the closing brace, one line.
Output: {"value": 26, "unit": "psi"}
